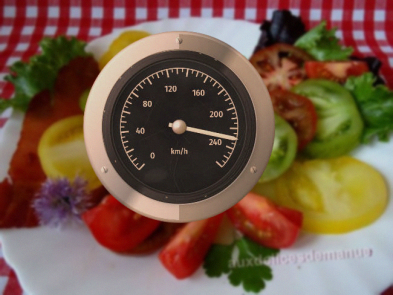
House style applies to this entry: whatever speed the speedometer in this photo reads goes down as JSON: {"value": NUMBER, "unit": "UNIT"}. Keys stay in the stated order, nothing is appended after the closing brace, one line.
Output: {"value": 230, "unit": "km/h"}
